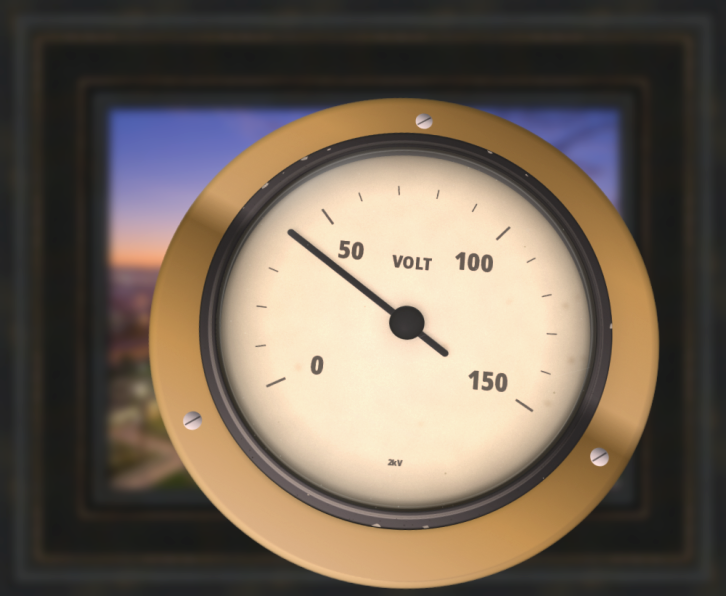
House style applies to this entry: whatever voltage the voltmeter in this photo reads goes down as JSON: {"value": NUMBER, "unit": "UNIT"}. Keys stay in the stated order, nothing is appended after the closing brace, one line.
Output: {"value": 40, "unit": "V"}
